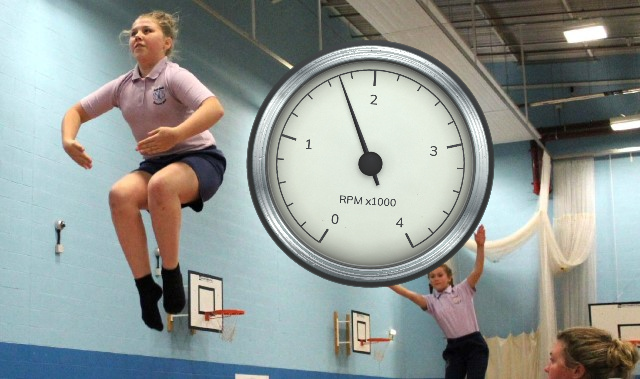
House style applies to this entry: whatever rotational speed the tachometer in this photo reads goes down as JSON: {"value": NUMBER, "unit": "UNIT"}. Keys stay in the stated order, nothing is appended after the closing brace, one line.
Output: {"value": 1700, "unit": "rpm"}
